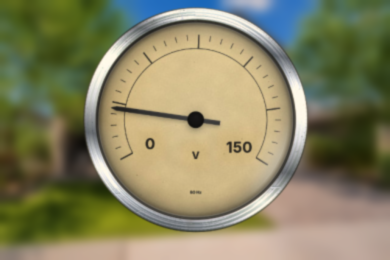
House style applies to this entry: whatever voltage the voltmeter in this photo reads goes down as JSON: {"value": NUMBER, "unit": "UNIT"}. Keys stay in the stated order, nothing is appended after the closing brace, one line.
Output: {"value": 22.5, "unit": "V"}
